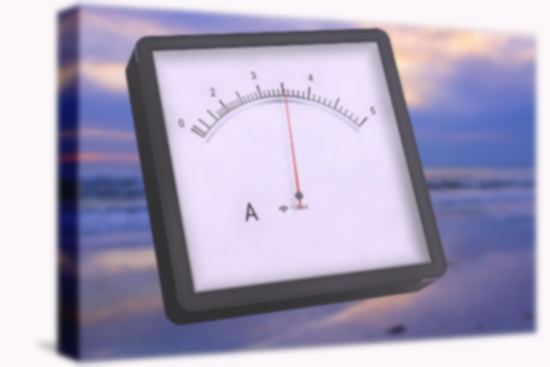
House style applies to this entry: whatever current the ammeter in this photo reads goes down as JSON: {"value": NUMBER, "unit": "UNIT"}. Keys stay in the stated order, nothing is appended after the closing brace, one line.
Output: {"value": 3.5, "unit": "A"}
